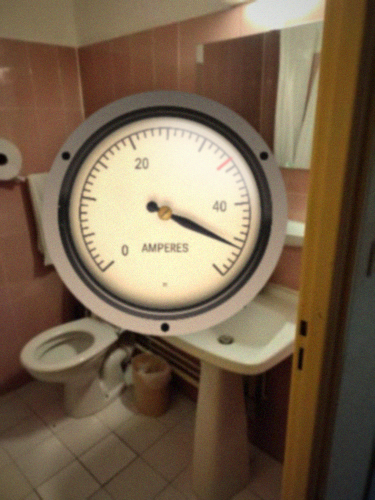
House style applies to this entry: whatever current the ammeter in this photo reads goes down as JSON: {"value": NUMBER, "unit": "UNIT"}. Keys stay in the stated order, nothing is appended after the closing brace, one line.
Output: {"value": 46, "unit": "A"}
